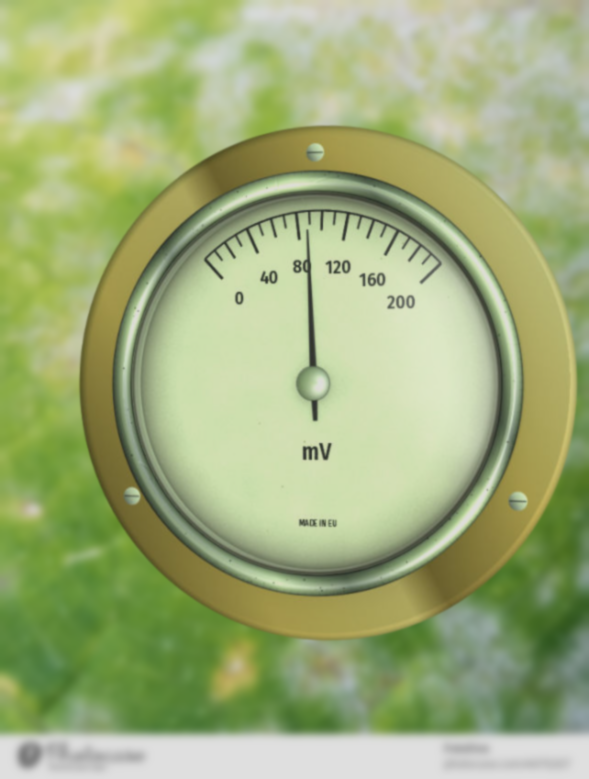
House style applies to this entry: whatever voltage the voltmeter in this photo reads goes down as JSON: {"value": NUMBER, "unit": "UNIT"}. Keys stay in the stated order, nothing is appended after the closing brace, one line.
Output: {"value": 90, "unit": "mV"}
